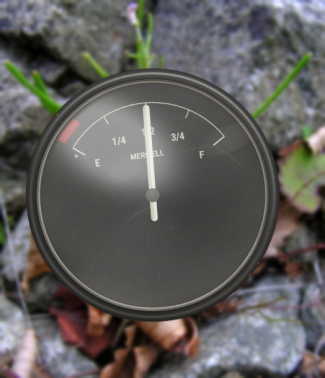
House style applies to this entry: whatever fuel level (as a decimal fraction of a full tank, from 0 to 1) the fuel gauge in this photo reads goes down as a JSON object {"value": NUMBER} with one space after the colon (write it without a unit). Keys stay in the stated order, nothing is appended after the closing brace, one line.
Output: {"value": 0.5}
